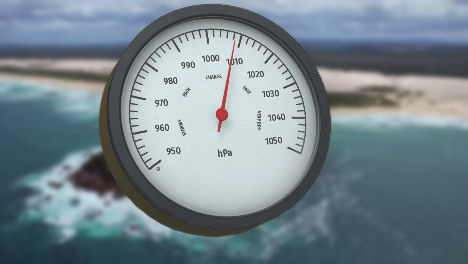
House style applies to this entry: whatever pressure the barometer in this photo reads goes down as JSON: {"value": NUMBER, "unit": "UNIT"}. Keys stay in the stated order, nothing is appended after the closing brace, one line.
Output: {"value": 1008, "unit": "hPa"}
